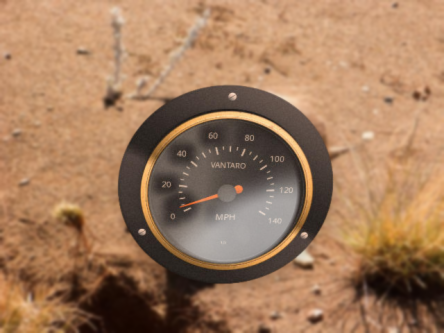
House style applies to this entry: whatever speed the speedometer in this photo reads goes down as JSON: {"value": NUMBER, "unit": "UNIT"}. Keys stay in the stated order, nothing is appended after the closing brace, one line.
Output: {"value": 5, "unit": "mph"}
